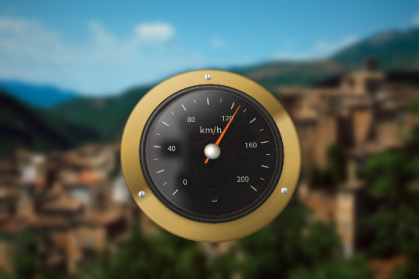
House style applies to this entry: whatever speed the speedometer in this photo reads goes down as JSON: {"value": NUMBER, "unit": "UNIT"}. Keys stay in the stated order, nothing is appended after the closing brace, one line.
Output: {"value": 125, "unit": "km/h"}
